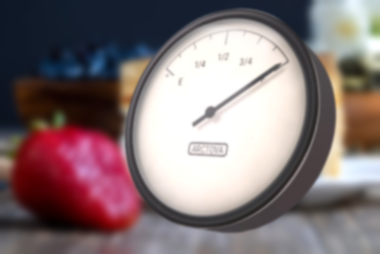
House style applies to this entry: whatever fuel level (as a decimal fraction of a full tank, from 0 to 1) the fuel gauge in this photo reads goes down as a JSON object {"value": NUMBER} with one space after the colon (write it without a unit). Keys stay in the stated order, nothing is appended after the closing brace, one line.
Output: {"value": 1}
